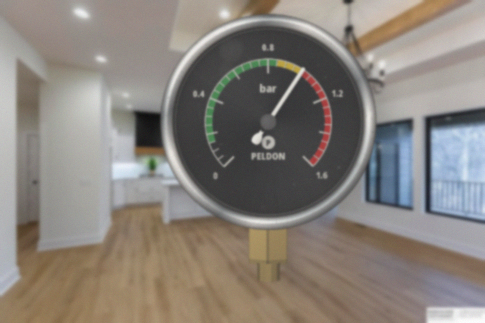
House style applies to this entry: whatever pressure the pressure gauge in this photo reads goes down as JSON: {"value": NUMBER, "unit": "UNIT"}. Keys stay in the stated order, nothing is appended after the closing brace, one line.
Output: {"value": 1, "unit": "bar"}
